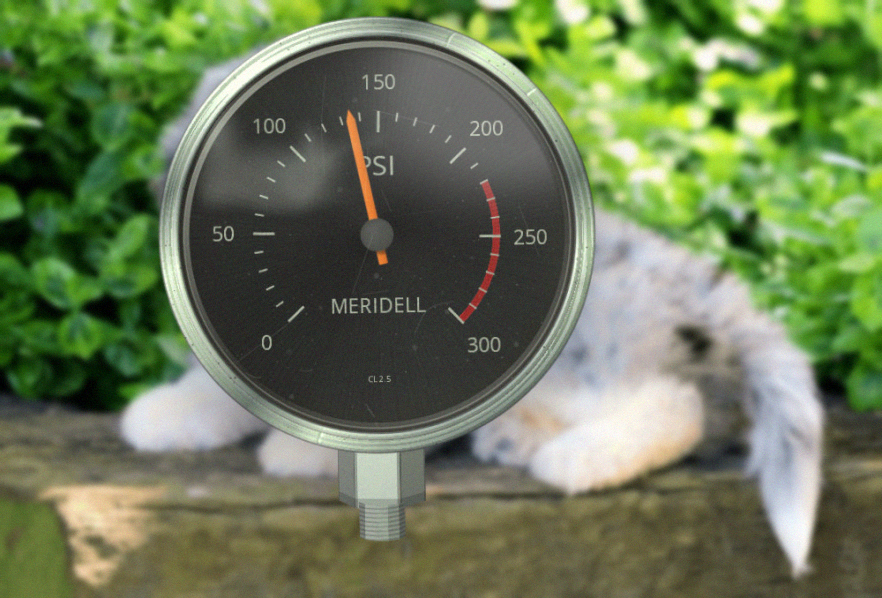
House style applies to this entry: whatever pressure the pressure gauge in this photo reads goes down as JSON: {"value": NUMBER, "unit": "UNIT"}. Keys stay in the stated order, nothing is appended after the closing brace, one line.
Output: {"value": 135, "unit": "psi"}
